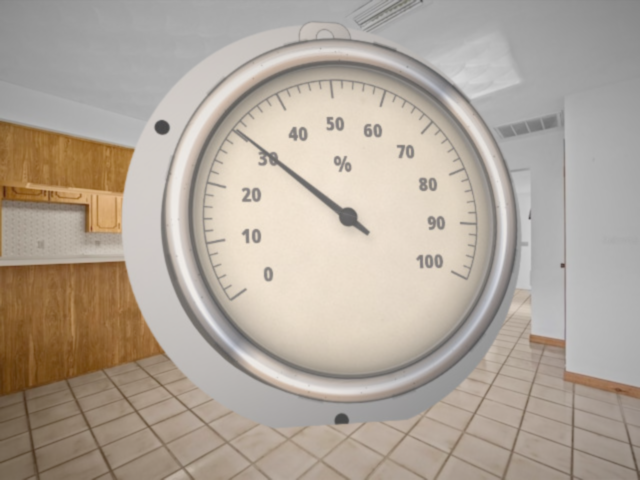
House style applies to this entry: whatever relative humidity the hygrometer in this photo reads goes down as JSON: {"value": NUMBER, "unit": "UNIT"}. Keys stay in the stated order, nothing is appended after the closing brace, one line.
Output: {"value": 30, "unit": "%"}
